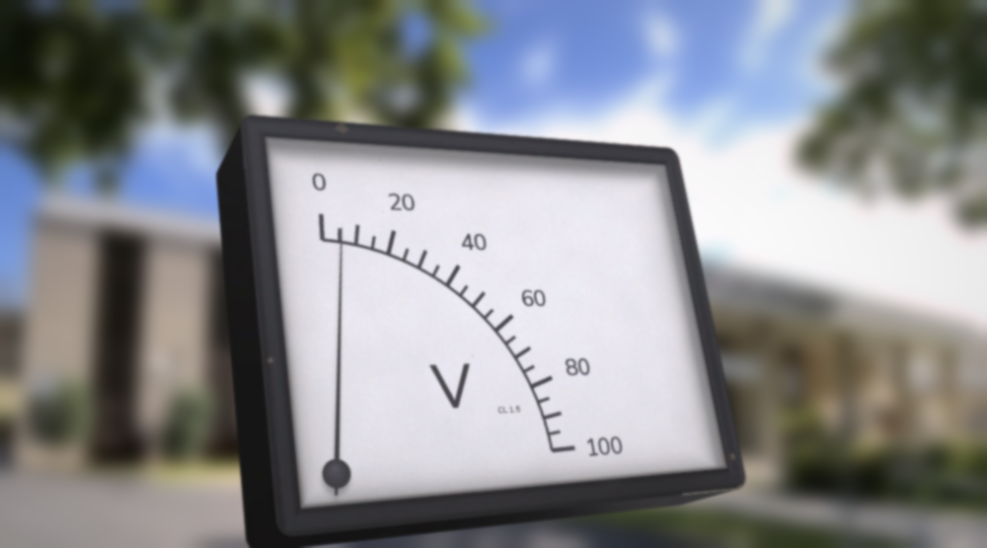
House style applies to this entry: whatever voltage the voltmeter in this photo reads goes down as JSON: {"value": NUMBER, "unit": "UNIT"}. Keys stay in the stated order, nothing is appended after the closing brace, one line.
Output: {"value": 5, "unit": "V"}
